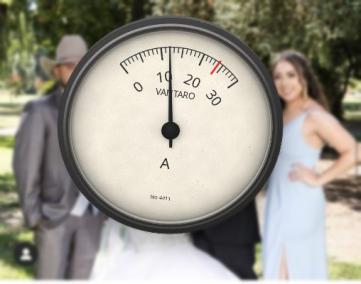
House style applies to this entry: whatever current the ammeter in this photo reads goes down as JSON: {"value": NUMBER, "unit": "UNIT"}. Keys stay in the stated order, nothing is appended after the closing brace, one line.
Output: {"value": 12, "unit": "A"}
